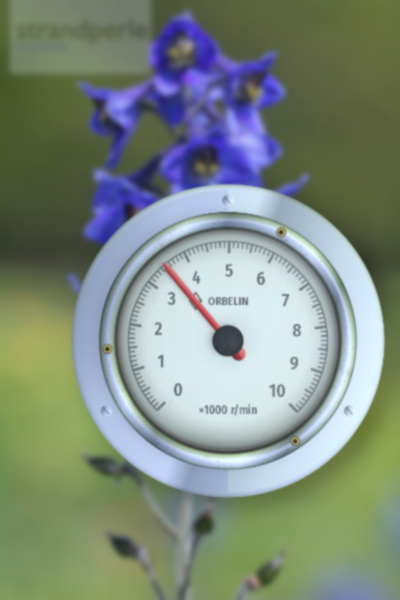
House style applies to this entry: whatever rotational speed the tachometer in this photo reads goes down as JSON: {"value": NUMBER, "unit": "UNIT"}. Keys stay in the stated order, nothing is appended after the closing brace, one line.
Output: {"value": 3500, "unit": "rpm"}
